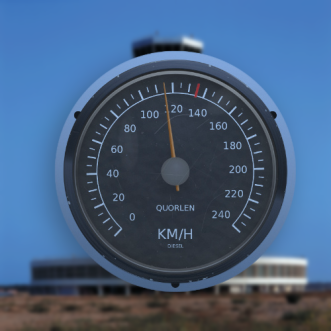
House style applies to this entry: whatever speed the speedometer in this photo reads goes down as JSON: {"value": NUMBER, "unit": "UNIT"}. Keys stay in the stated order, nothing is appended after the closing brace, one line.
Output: {"value": 115, "unit": "km/h"}
